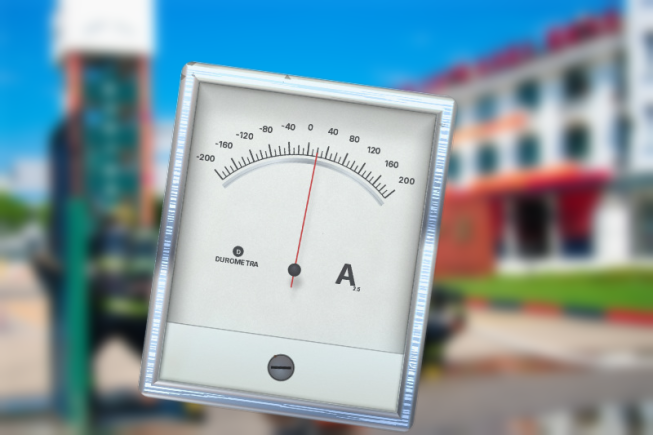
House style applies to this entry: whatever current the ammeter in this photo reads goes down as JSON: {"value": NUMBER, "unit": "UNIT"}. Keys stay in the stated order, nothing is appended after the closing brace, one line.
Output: {"value": 20, "unit": "A"}
